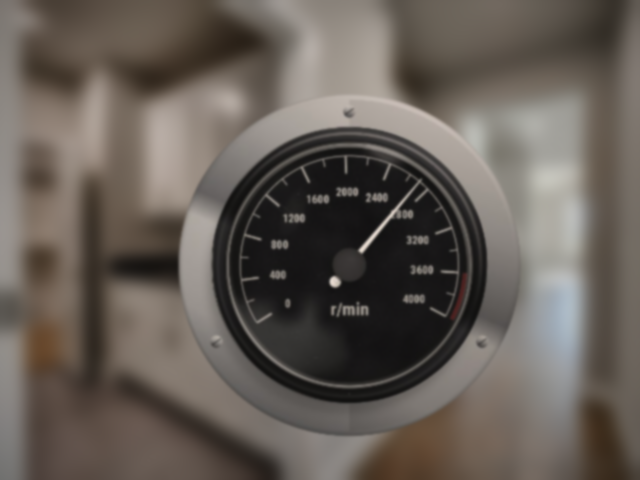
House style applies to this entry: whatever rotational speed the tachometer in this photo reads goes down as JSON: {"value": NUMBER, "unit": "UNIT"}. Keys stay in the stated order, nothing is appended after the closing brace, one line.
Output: {"value": 2700, "unit": "rpm"}
